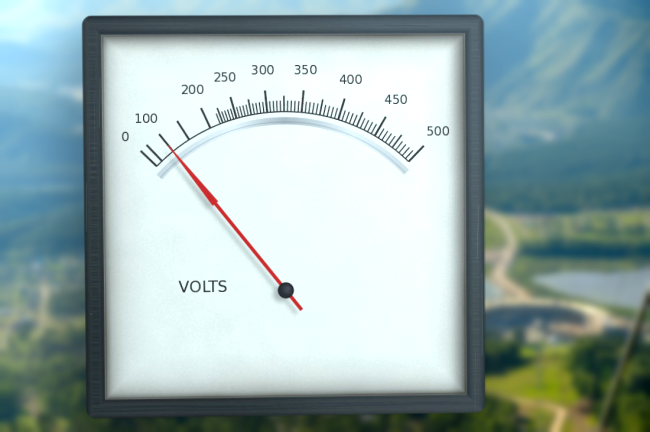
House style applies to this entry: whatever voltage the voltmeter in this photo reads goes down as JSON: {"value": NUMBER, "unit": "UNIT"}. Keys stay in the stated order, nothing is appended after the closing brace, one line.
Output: {"value": 100, "unit": "V"}
